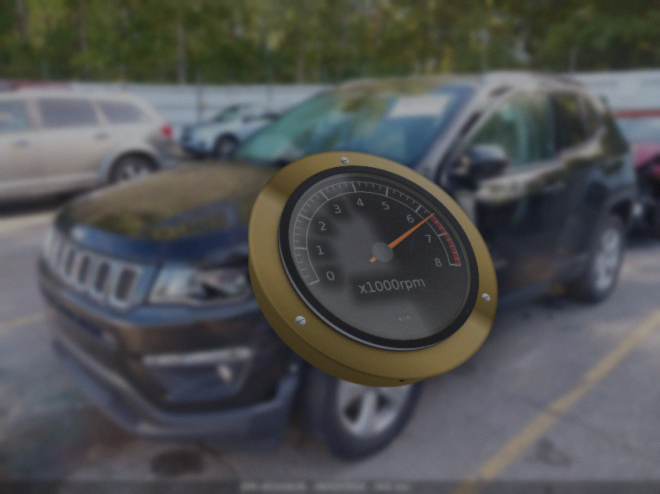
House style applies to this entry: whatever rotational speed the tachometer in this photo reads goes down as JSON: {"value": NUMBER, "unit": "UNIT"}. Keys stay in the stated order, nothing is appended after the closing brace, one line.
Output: {"value": 6400, "unit": "rpm"}
